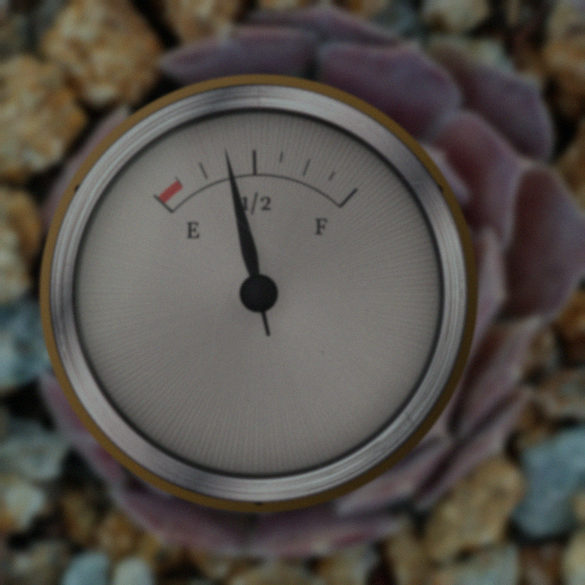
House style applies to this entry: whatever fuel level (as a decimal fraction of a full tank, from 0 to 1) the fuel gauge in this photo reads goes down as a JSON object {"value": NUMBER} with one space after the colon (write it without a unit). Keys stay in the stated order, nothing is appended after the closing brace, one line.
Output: {"value": 0.375}
